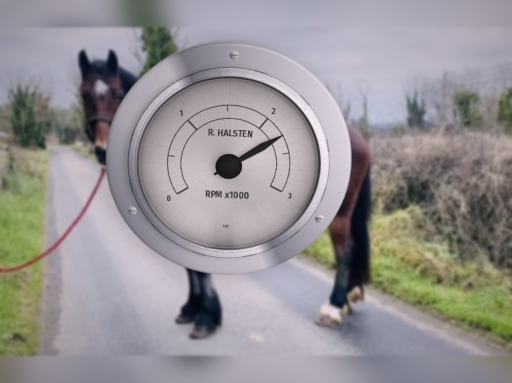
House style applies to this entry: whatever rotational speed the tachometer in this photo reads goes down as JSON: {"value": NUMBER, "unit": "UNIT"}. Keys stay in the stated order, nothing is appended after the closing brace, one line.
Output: {"value": 2250, "unit": "rpm"}
